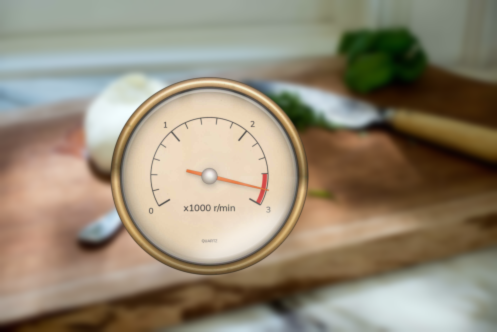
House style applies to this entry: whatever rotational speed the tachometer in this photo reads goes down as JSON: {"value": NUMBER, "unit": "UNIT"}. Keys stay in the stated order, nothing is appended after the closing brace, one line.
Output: {"value": 2800, "unit": "rpm"}
